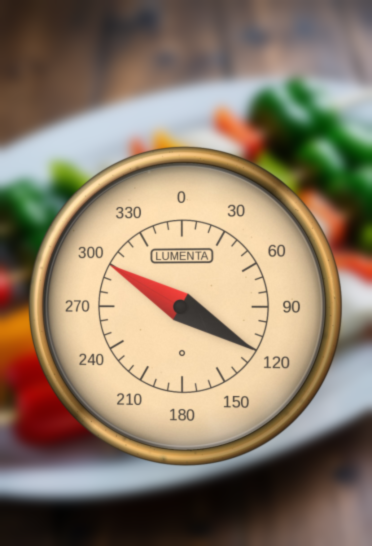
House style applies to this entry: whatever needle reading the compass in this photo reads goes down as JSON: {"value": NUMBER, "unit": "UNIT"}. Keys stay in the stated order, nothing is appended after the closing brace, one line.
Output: {"value": 300, "unit": "°"}
